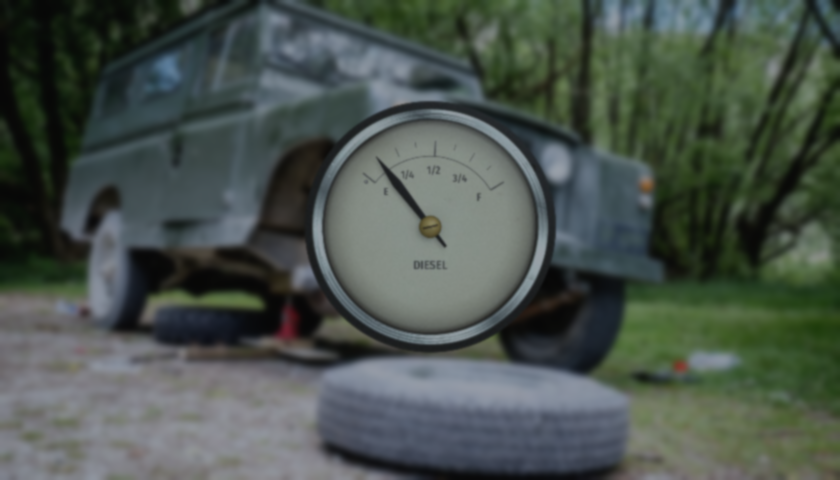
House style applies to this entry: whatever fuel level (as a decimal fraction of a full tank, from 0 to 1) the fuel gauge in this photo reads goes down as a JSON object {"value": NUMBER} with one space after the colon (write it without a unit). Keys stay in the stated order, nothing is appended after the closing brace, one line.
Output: {"value": 0.125}
